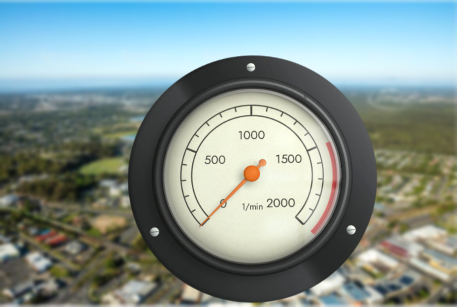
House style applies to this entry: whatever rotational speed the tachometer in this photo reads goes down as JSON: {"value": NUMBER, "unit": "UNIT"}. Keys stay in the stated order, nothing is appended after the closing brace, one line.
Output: {"value": 0, "unit": "rpm"}
